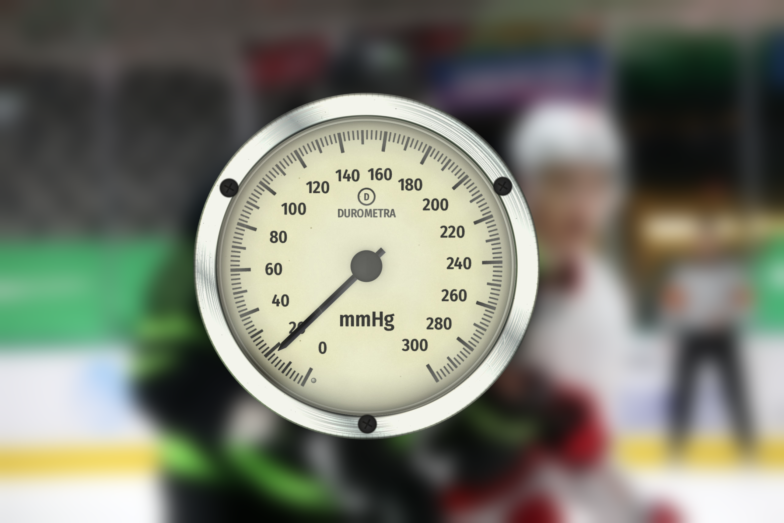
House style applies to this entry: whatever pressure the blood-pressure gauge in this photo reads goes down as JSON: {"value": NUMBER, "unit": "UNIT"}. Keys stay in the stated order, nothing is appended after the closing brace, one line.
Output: {"value": 18, "unit": "mmHg"}
